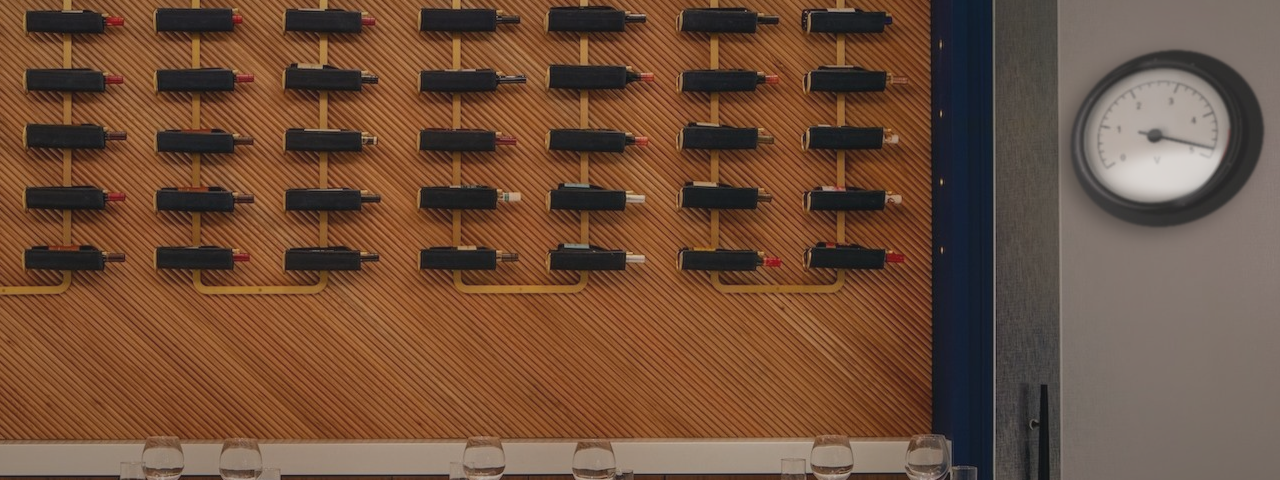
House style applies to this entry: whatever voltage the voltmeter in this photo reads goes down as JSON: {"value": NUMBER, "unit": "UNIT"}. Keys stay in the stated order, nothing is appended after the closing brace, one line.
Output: {"value": 4.8, "unit": "V"}
